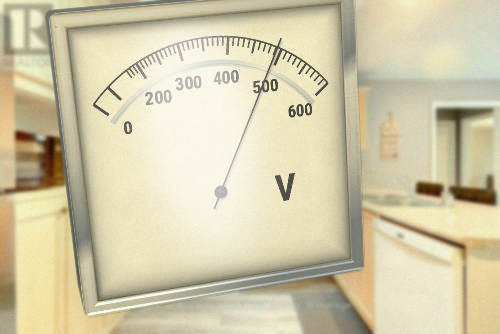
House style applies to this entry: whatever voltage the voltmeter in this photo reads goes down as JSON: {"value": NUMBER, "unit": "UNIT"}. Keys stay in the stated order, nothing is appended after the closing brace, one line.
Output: {"value": 490, "unit": "V"}
